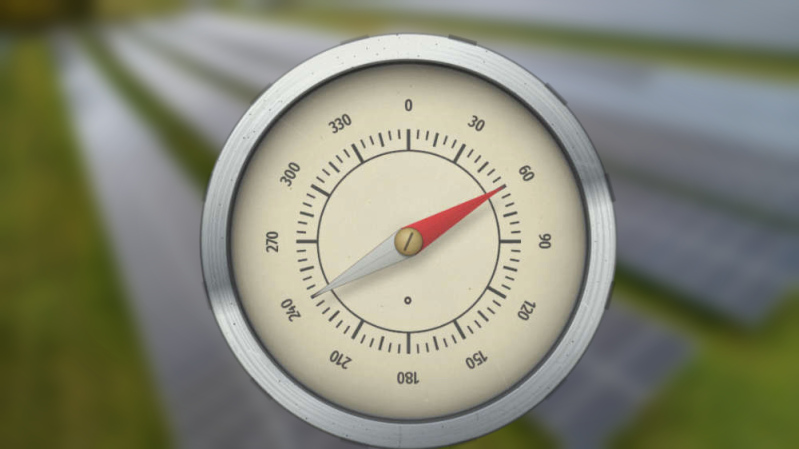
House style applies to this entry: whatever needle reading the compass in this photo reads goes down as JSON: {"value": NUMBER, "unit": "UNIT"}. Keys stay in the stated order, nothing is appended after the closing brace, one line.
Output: {"value": 60, "unit": "°"}
